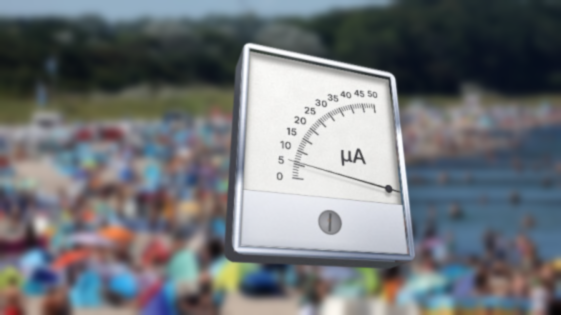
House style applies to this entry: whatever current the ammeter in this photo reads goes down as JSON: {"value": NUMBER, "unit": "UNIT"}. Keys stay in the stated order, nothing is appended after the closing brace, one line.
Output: {"value": 5, "unit": "µA"}
